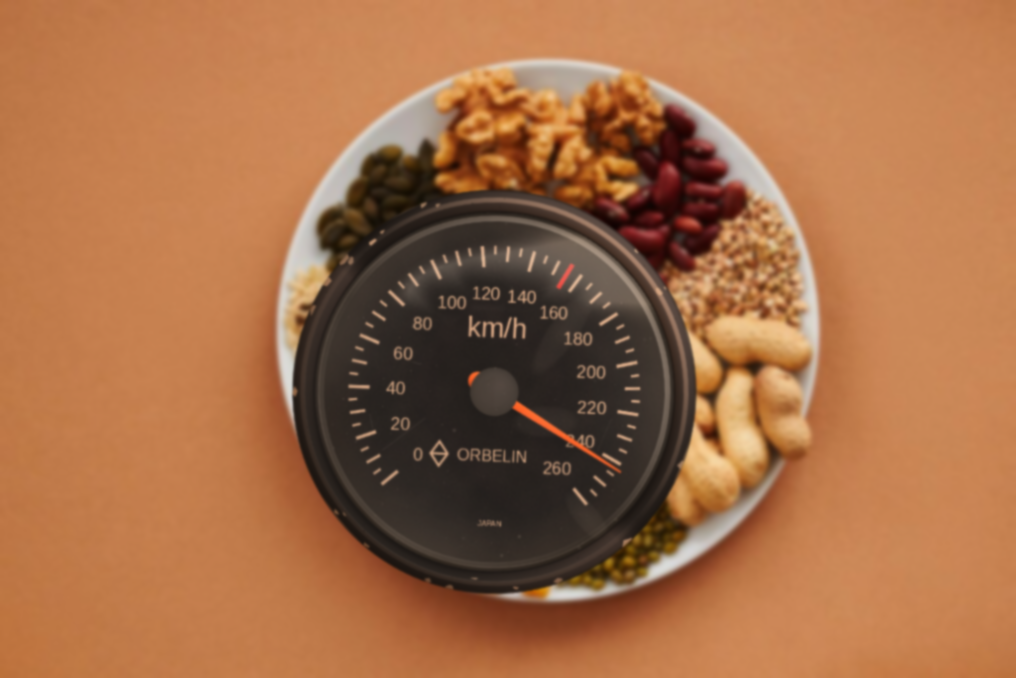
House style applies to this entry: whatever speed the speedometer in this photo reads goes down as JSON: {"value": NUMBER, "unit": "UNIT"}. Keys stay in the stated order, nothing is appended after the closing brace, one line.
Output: {"value": 242.5, "unit": "km/h"}
